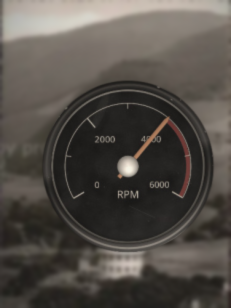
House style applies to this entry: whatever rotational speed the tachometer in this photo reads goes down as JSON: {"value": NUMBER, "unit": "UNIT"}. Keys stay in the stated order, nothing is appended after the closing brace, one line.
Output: {"value": 4000, "unit": "rpm"}
